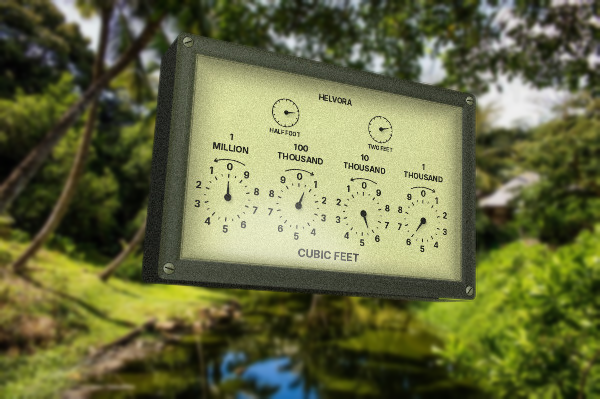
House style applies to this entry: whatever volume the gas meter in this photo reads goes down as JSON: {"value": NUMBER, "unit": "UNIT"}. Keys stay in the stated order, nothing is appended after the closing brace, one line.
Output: {"value": 5600, "unit": "ft³"}
